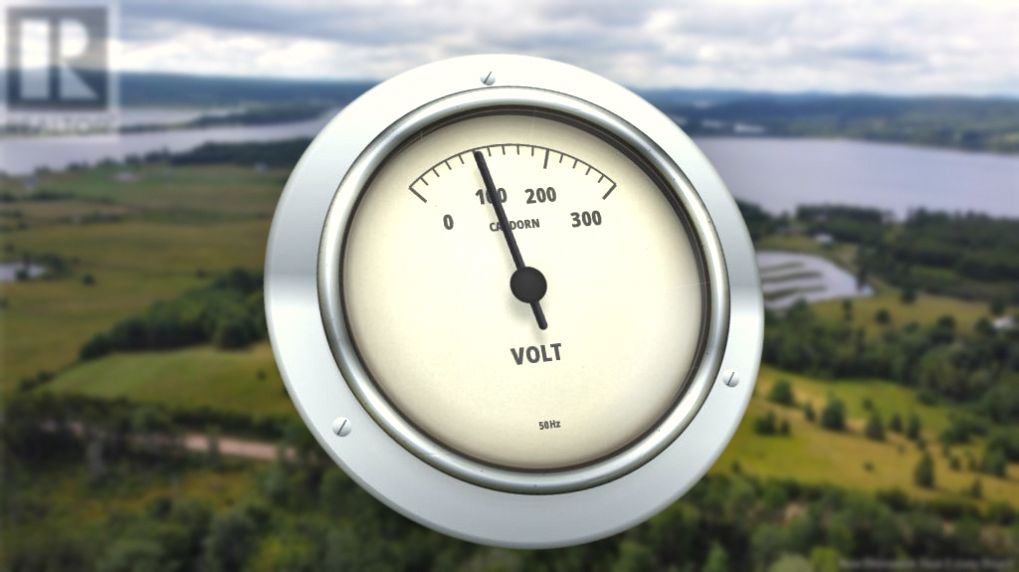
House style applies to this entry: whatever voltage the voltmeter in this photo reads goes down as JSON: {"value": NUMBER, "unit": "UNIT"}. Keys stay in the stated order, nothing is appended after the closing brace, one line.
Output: {"value": 100, "unit": "V"}
